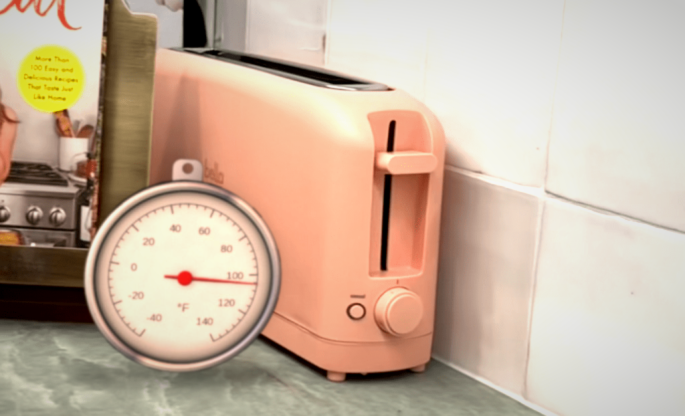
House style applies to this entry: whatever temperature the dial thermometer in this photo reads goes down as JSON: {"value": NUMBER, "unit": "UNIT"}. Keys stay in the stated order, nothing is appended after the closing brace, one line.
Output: {"value": 104, "unit": "°F"}
